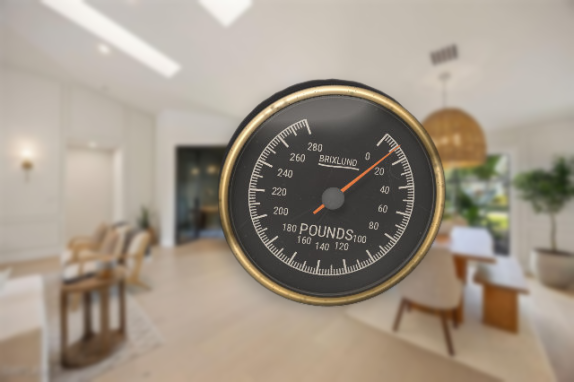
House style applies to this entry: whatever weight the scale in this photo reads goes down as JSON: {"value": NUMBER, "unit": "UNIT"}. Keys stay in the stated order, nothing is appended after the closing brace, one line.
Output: {"value": 10, "unit": "lb"}
